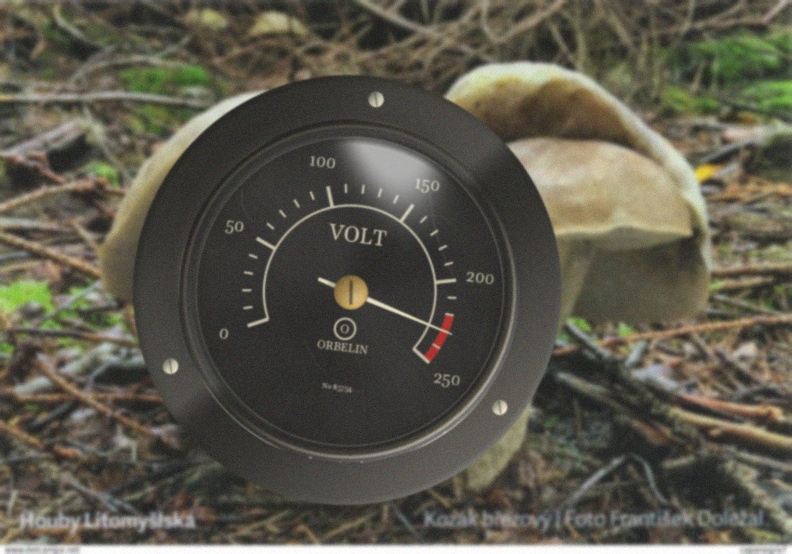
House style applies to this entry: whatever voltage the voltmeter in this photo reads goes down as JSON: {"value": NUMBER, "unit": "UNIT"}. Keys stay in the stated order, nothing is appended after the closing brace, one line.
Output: {"value": 230, "unit": "V"}
